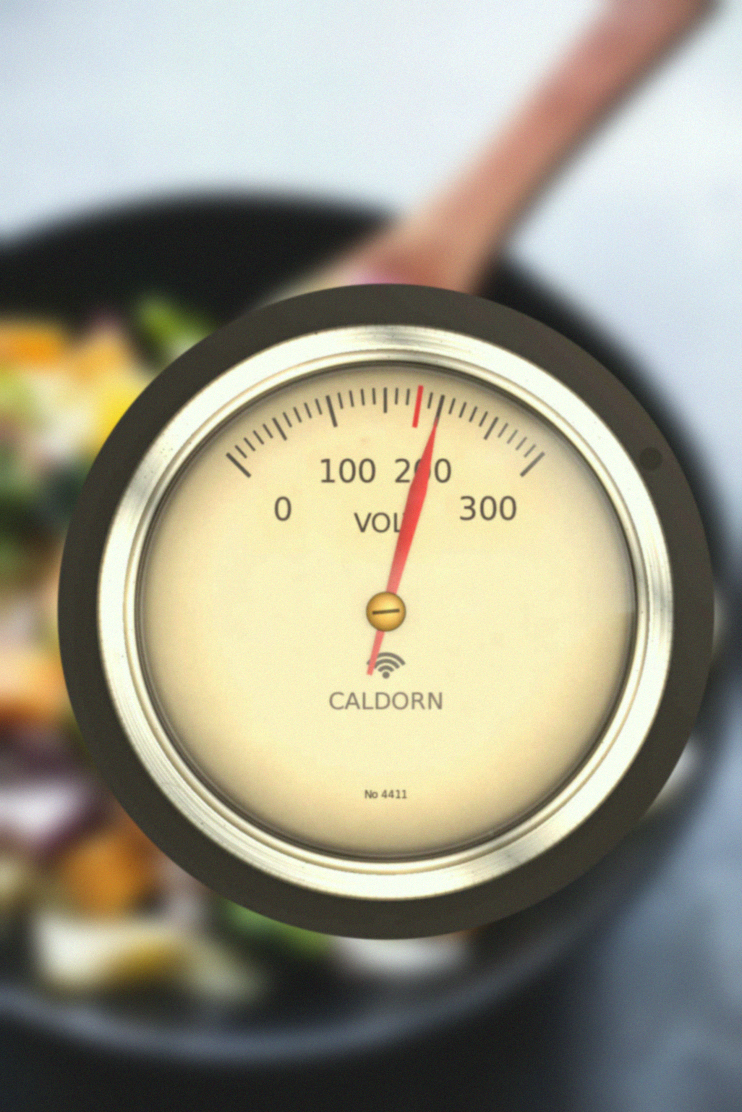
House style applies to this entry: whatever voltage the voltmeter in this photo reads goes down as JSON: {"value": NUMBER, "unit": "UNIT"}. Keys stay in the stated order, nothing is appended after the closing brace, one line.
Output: {"value": 200, "unit": "V"}
